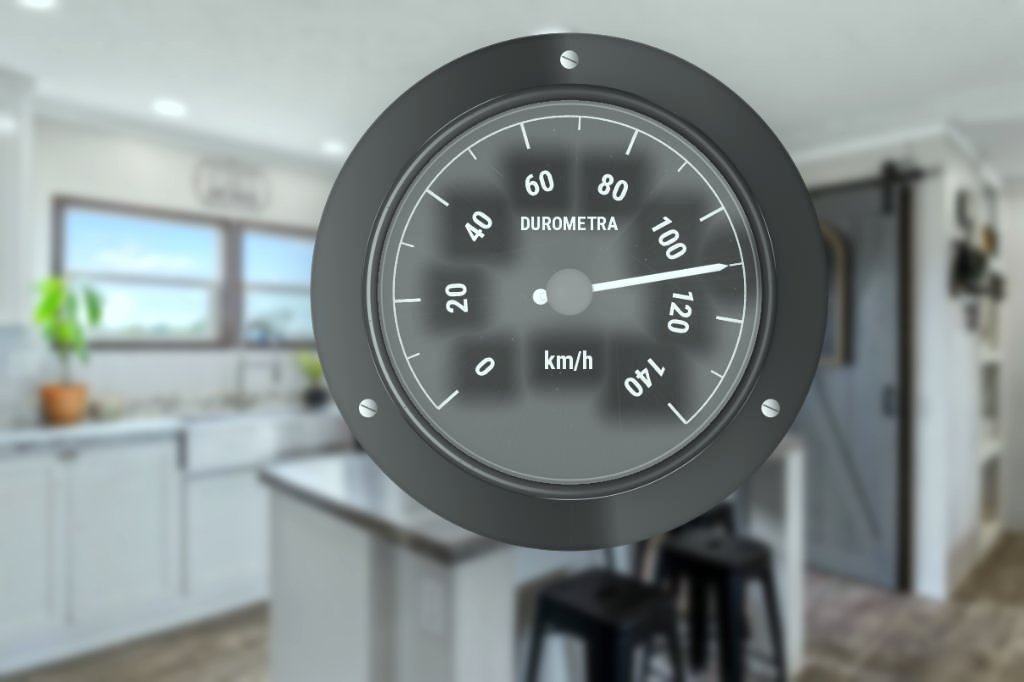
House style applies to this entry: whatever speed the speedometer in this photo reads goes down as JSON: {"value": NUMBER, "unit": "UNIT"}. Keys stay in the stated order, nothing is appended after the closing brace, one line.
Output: {"value": 110, "unit": "km/h"}
